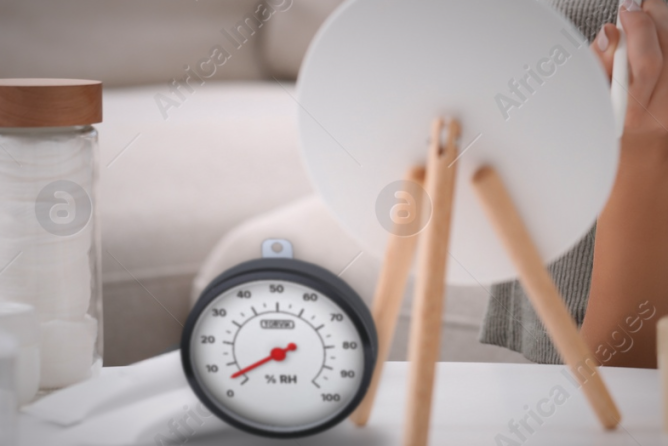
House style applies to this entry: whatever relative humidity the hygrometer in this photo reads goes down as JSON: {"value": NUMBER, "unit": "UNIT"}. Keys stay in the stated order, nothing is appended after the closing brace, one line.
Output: {"value": 5, "unit": "%"}
